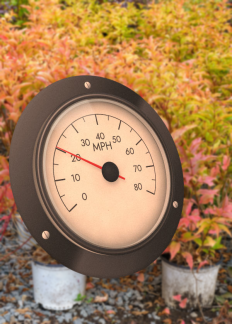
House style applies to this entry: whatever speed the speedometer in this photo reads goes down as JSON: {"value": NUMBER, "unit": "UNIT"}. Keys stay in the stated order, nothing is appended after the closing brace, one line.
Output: {"value": 20, "unit": "mph"}
